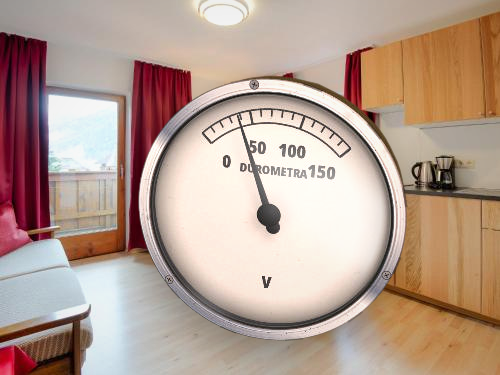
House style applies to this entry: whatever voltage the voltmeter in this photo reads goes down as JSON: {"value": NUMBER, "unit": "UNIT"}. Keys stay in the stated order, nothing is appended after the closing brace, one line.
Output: {"value": 40, "unit": "V"}
